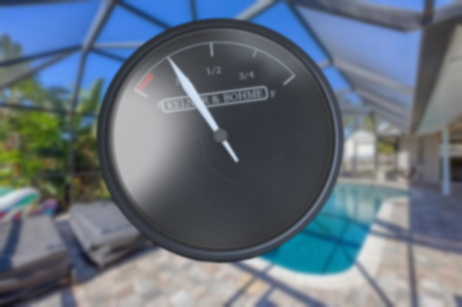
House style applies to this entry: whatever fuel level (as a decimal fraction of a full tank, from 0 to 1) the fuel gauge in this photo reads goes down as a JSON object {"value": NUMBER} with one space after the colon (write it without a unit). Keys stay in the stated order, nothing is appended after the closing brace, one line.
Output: {"value": 0.25}
